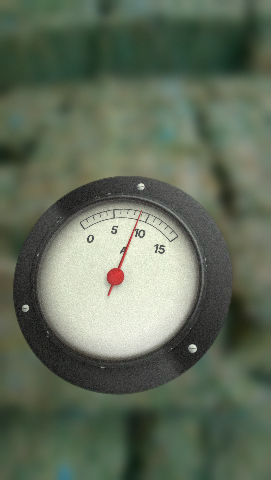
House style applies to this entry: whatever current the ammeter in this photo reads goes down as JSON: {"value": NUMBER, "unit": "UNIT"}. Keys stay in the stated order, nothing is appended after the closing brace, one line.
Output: {"value": 9, "unit": "A"}
